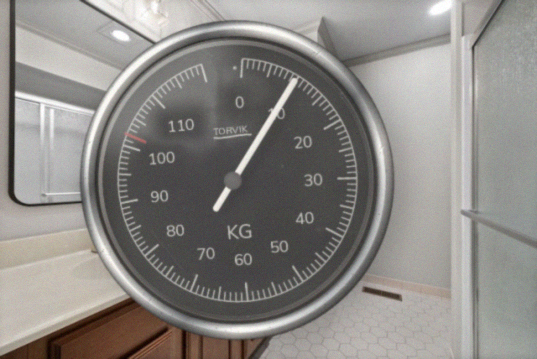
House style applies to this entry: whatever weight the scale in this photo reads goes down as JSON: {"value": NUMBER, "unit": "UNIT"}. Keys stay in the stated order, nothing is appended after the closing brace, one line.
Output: {"value": 10, "unit": "kg"}
